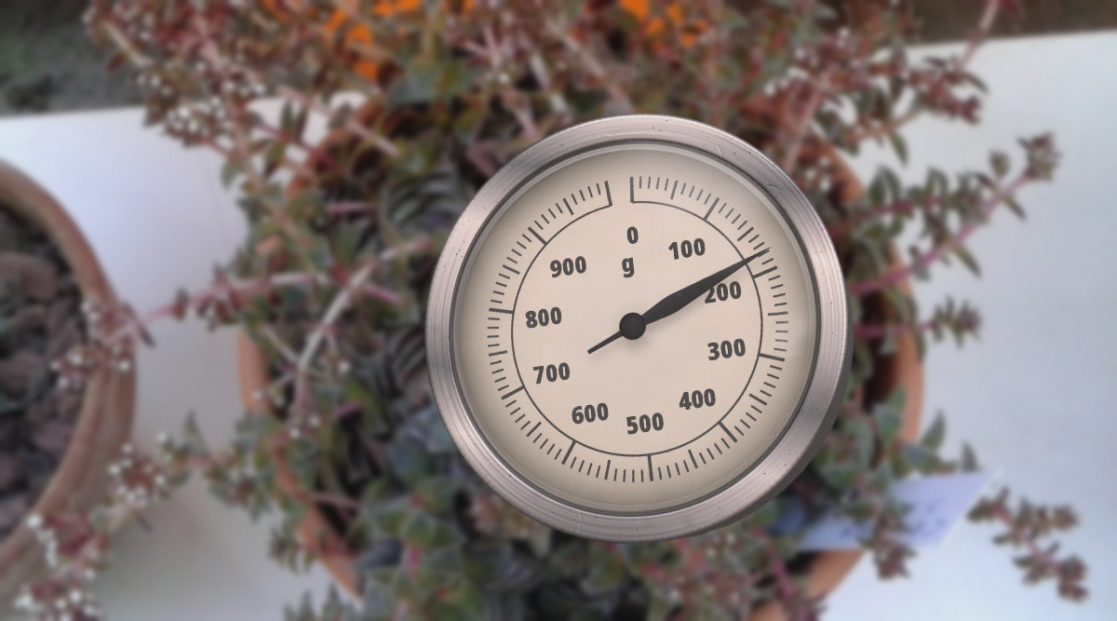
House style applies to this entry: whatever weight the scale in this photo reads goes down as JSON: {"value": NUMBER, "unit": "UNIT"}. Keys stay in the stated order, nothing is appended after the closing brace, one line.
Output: {"value": 180, "unit": "g"}
